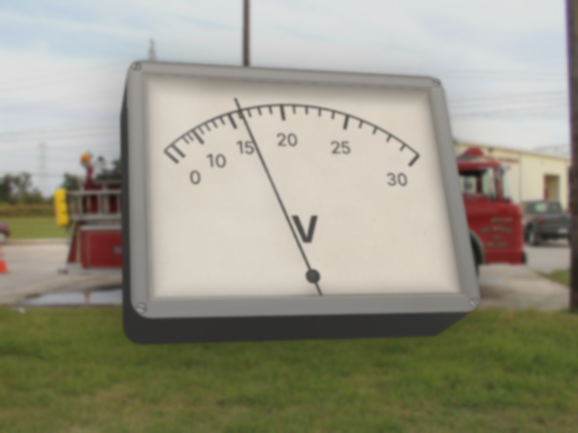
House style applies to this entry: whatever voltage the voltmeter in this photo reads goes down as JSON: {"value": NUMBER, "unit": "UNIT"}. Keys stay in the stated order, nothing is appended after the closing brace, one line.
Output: {"value": 16, "unit": "V"}
